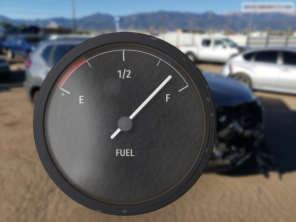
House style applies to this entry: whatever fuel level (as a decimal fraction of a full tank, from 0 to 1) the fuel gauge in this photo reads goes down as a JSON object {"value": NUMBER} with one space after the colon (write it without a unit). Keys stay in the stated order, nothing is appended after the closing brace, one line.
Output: {"value": 0.875}
